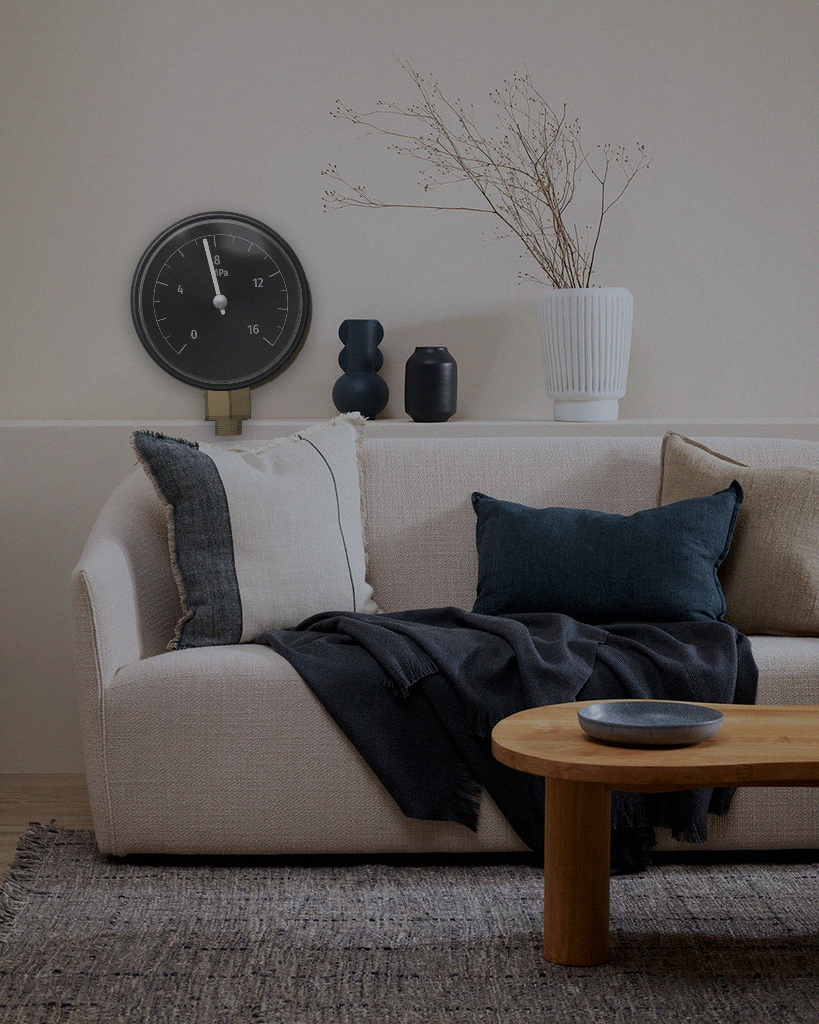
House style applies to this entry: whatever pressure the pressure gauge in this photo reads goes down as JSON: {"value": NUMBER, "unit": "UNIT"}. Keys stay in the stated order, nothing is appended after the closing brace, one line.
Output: {"value": 7.5, "unit": "MPa"}
